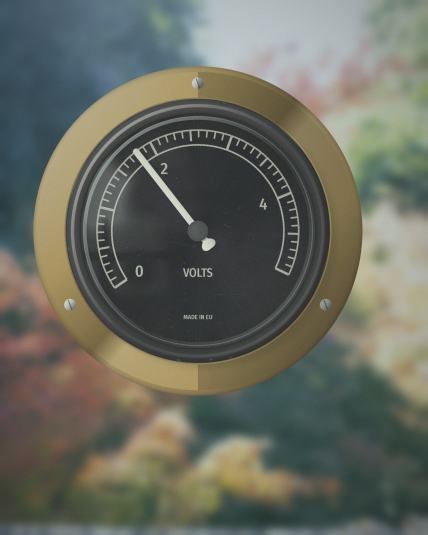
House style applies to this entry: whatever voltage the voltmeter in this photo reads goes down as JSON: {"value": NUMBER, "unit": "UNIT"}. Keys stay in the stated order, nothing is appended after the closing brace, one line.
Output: {"value": 1.8, "unit": "V"}
